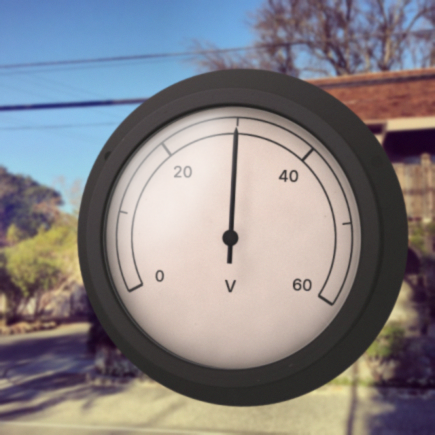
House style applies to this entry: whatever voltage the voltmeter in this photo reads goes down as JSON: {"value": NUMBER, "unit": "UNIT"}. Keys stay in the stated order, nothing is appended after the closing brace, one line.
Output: {"value": 30, "unit": "V"}
